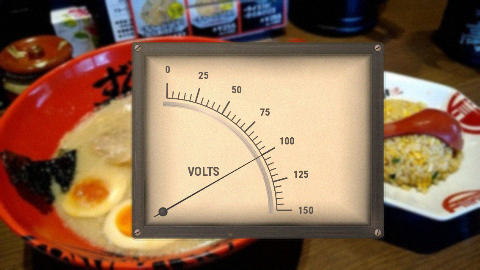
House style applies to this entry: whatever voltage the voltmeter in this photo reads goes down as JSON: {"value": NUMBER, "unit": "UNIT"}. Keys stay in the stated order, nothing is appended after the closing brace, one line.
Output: {"value": 100, "unit": "V"}
